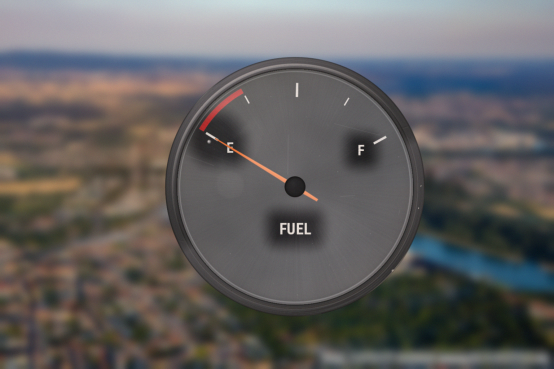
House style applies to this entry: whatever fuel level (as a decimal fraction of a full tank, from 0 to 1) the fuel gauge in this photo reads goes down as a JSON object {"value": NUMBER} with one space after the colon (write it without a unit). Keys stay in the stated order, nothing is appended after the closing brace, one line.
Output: {"value": 0}
